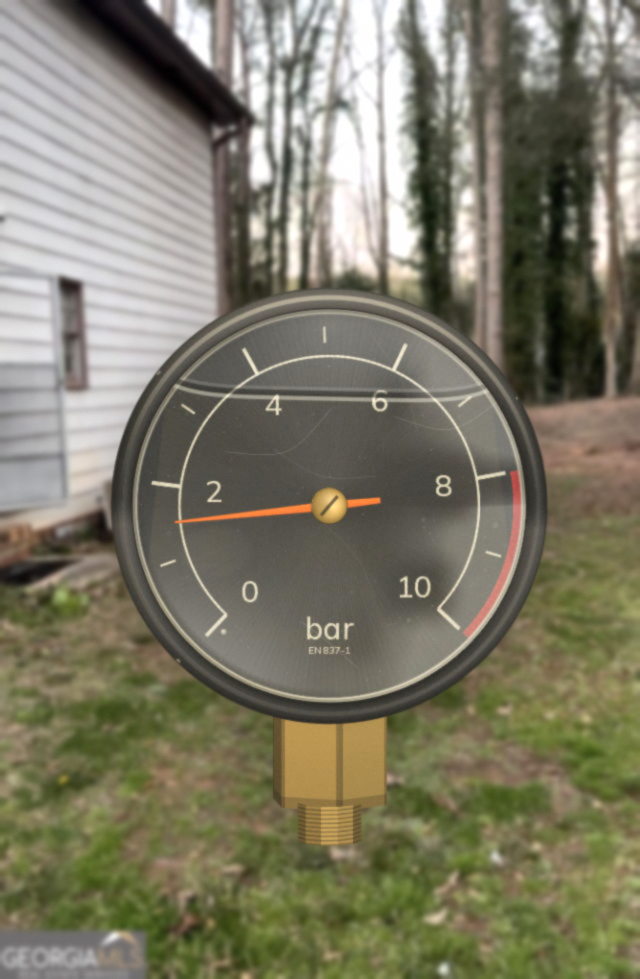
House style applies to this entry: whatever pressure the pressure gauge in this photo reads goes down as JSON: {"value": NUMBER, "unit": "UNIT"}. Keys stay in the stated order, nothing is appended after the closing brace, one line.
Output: {"value": 1.5, "unit": "bar"}
